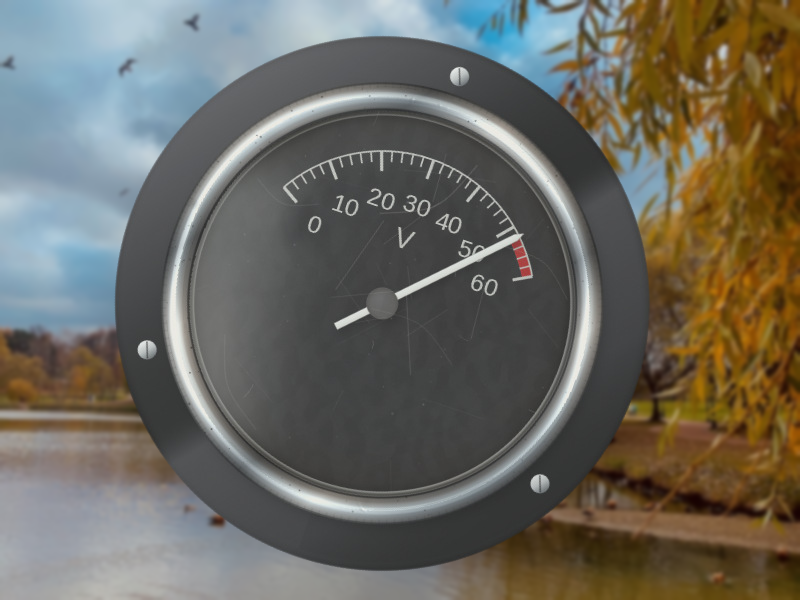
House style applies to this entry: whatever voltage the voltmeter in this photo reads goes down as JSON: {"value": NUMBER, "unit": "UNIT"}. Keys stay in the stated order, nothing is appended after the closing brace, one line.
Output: {"value": 52, "unit": "V"}
